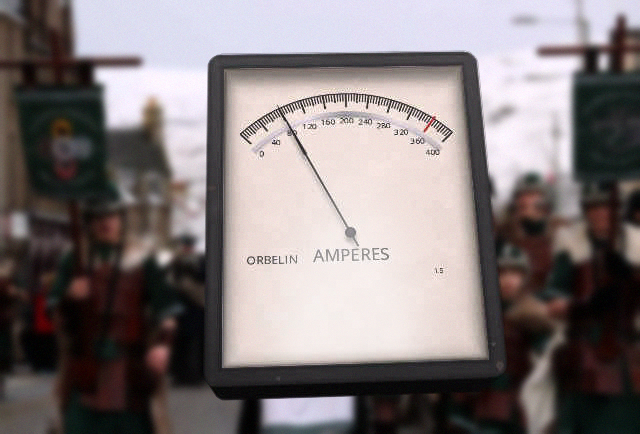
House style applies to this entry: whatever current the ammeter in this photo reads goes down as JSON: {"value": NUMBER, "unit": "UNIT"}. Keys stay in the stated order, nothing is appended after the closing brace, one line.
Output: {"value": 80, "unit": "A"}
